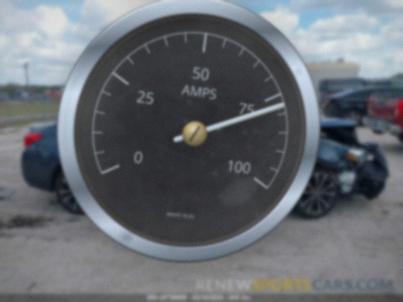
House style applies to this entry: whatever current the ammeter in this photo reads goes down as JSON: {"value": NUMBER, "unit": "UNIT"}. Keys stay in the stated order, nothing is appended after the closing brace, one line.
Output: {"value": 77.5, "unit": "A"}
